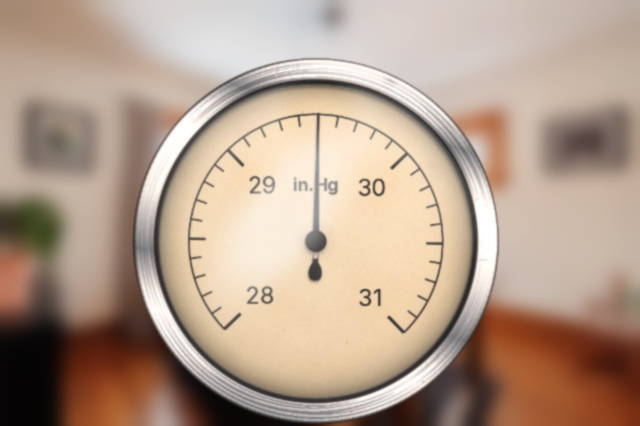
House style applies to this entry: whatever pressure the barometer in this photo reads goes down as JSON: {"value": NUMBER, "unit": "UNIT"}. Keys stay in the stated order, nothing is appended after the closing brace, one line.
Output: {"value": 29.5, "unit": "inHg"}
